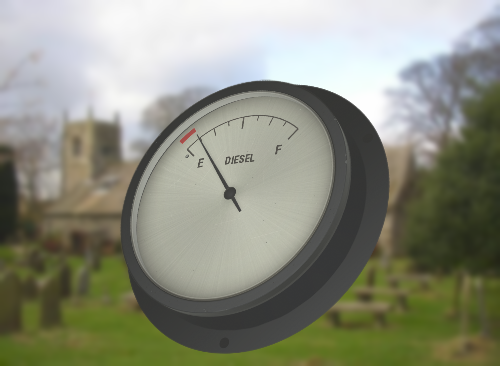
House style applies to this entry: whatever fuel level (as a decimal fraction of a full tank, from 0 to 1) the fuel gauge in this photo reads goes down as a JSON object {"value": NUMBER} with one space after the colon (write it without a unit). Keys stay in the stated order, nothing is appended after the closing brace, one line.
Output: {"value": 0.125}
